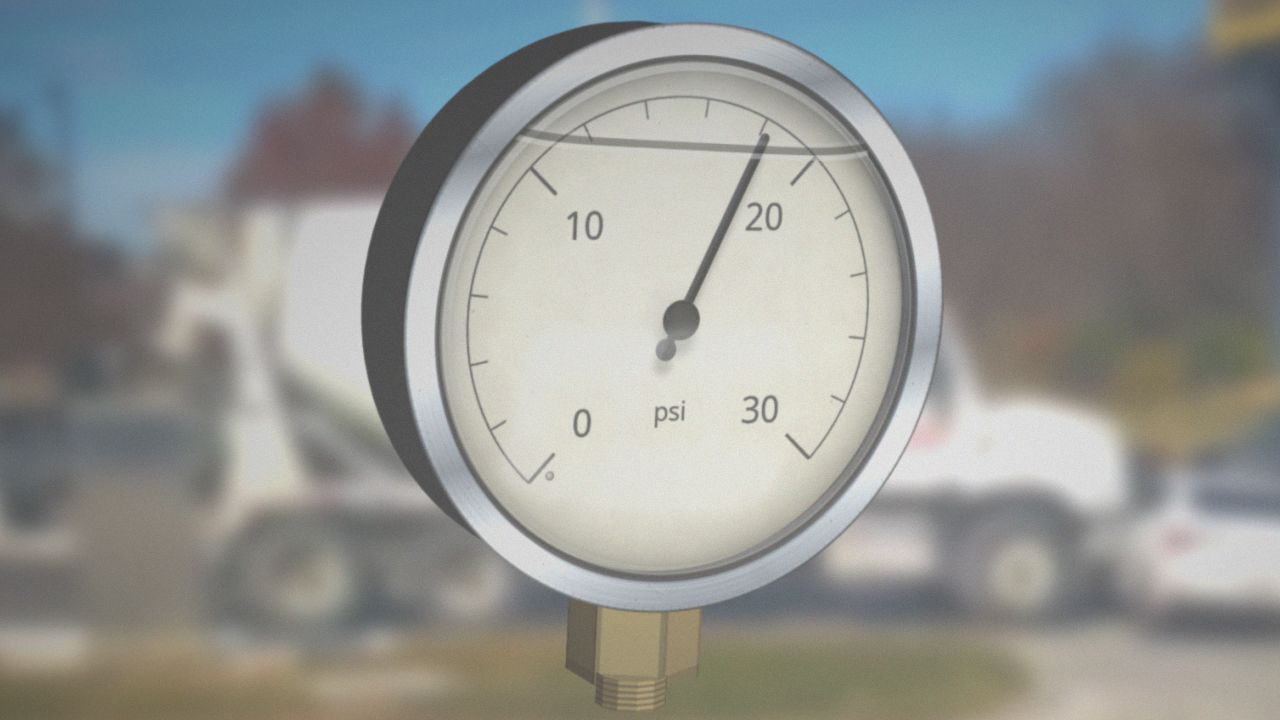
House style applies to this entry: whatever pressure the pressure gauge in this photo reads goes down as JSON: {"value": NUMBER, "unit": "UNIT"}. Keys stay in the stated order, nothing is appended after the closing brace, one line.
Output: {"value": 18, "unit": "psi"}
